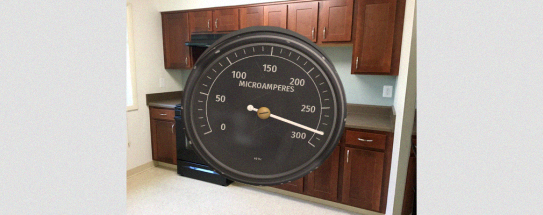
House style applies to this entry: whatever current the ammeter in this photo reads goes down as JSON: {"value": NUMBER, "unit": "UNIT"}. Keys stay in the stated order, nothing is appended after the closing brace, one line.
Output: {"value": 280, "unit": "µA"}
